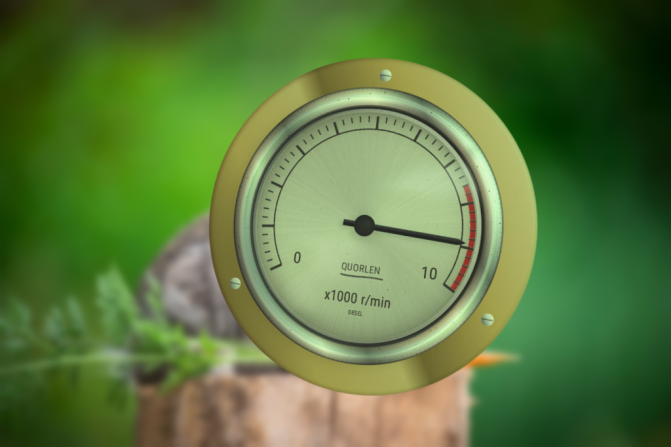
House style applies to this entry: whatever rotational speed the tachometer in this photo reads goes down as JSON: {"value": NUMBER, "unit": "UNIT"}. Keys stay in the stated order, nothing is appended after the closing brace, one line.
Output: {"value": 8900, "unit": "rpm"}
